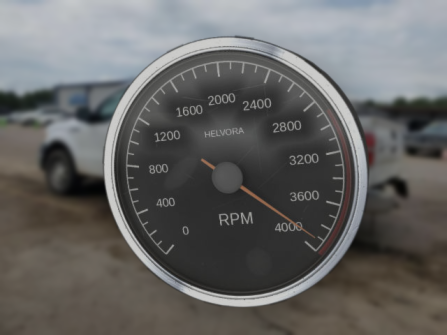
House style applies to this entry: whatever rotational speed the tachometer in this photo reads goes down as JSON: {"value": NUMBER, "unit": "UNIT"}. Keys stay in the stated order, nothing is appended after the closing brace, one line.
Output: {"value": 3900, "unit": "rpm"}
